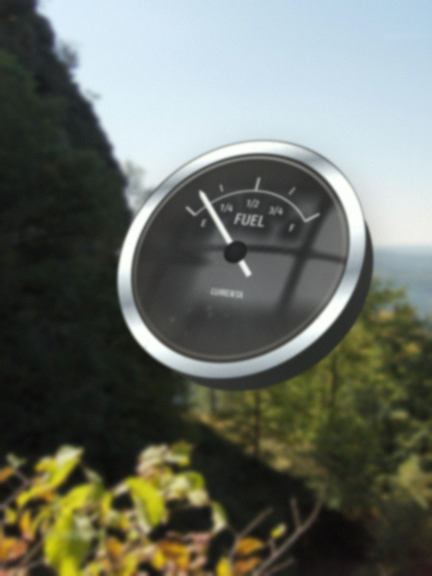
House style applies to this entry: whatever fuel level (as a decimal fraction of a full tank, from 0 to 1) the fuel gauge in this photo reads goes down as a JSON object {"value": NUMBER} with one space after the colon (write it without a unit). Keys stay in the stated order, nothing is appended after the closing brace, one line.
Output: {"value": 0.125}
